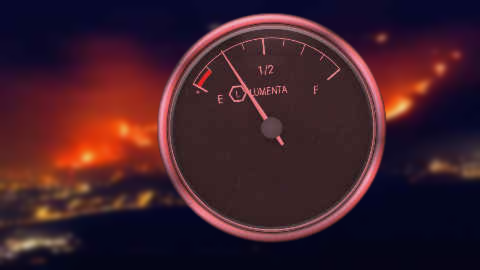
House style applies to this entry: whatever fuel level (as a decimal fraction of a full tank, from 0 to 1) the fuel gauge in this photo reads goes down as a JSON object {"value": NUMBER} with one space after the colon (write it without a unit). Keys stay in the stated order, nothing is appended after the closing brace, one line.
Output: {"value": 0.25}
